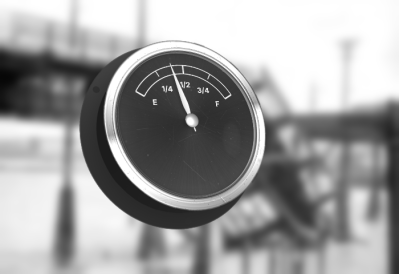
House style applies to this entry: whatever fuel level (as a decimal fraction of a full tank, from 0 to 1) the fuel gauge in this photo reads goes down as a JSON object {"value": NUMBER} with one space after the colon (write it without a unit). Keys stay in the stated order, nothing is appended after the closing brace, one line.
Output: {"value": 0.375}
